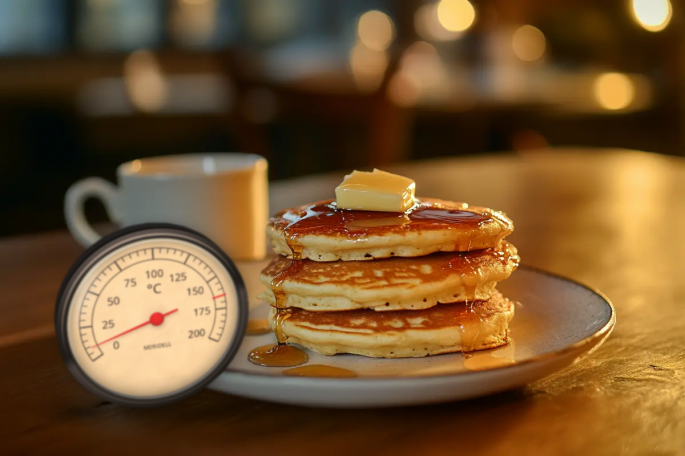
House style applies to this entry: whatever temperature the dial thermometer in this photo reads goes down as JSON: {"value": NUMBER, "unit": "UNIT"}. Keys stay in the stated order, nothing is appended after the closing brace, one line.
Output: {"value": 10, "unit": "°C"}
